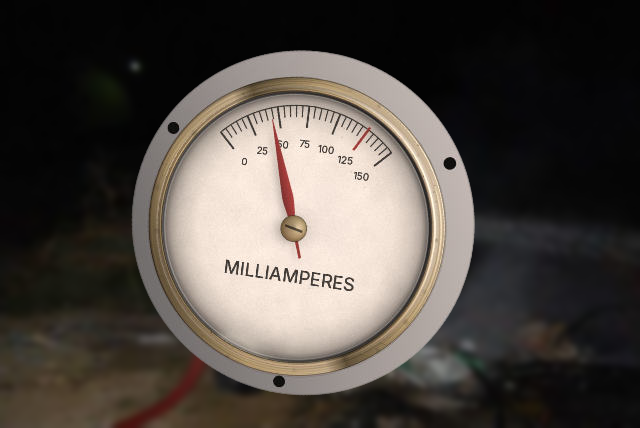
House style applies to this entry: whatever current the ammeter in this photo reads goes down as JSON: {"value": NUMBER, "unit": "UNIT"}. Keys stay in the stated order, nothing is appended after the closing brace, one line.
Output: {"value": 45, "unit": "mA"}
